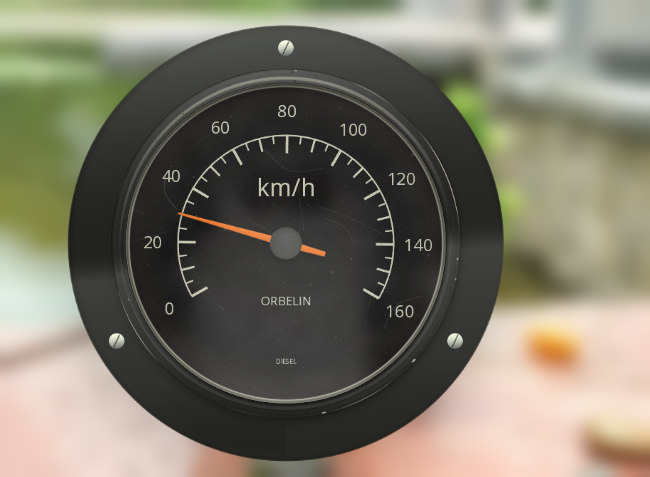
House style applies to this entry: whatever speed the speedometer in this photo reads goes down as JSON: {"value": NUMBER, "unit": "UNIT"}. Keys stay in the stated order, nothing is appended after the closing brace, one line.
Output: {"value": 30, "unit": "km/h"}
